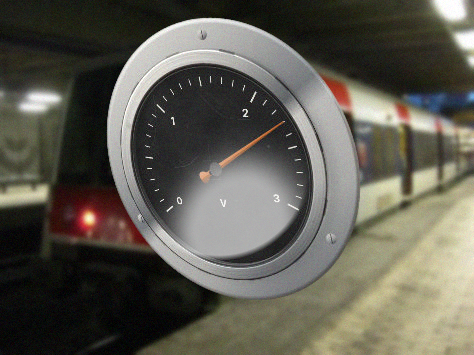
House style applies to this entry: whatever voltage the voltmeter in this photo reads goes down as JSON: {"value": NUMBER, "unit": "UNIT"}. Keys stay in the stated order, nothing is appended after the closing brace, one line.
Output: {"value": 2.3, "unit": "V"}
